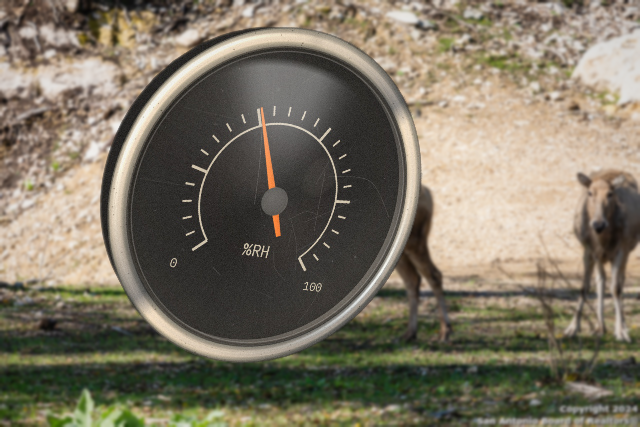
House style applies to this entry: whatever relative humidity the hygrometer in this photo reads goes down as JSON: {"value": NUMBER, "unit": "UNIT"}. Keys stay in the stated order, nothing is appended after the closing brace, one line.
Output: {"value": 40, "unit": "%"}
